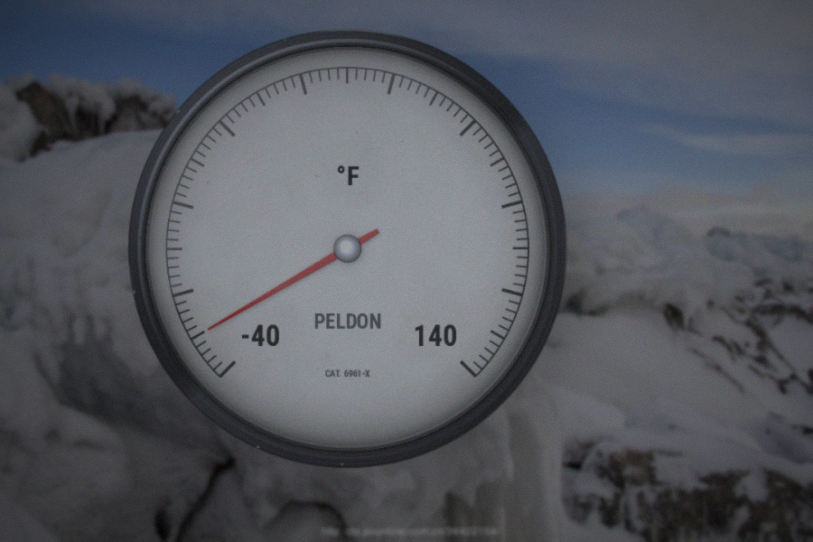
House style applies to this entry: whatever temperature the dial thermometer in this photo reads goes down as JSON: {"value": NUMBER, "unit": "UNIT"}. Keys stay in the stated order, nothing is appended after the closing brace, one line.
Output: {"value": -30, "unit": "°F"}
